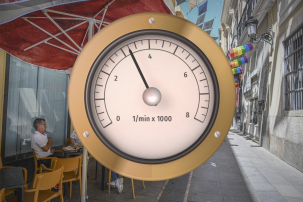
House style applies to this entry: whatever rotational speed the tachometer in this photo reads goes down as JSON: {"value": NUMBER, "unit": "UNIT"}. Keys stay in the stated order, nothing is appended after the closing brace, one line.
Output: {"value": 3250, "unit": "rpm"}
